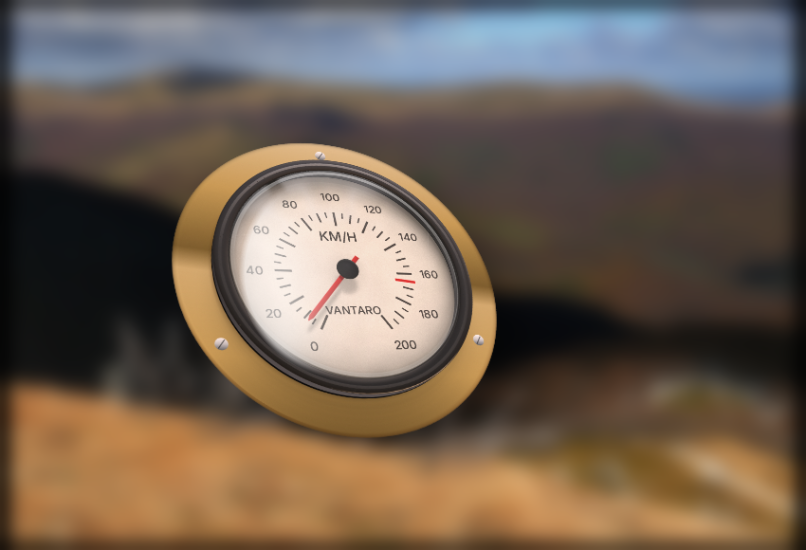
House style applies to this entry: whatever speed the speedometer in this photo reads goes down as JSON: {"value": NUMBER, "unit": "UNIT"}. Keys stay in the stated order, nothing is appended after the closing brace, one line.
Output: {"value": 7.5, "unit": "km/h"}
